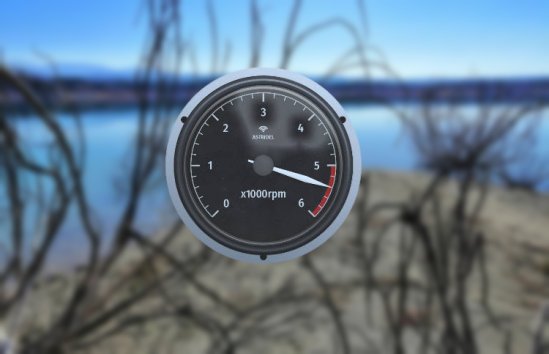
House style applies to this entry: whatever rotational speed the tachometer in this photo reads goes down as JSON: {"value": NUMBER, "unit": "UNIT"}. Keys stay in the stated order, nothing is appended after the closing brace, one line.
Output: {"value": 5400, "unit": "rpm"}
